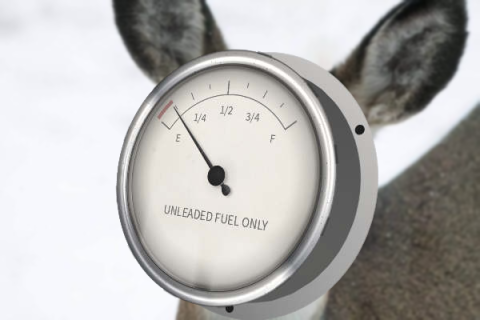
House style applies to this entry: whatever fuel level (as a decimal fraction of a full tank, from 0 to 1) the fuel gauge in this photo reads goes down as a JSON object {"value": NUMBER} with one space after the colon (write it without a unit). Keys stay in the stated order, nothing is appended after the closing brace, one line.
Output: {"value": 0.125}
